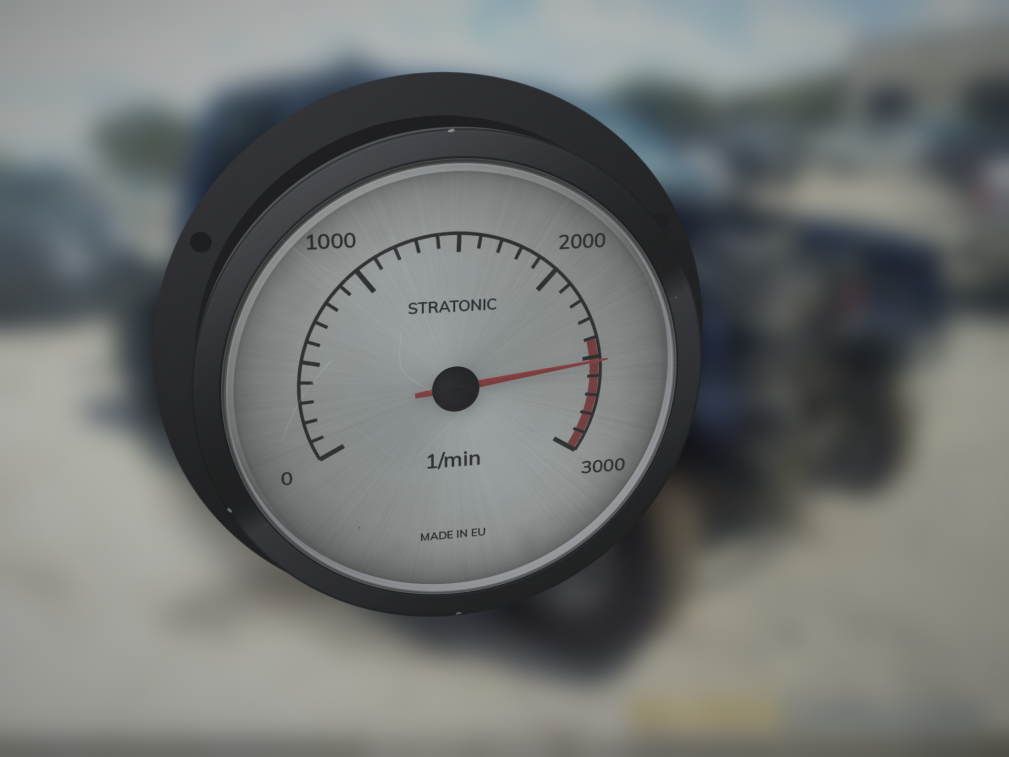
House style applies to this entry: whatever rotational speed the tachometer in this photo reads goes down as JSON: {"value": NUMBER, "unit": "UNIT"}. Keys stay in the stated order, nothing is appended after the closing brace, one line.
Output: {"value": 2500, "unit": "rpm"}
